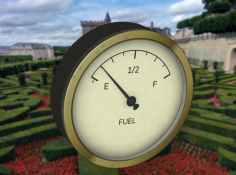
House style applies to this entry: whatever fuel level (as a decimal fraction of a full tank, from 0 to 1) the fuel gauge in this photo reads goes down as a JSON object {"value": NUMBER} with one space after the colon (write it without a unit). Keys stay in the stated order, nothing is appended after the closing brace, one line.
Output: {"value": 0.125}
